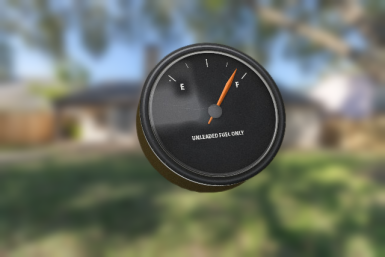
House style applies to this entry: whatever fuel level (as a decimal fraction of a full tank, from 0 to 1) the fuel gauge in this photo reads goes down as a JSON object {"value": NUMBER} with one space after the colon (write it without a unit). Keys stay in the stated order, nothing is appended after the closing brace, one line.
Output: {"value": 0.875}
